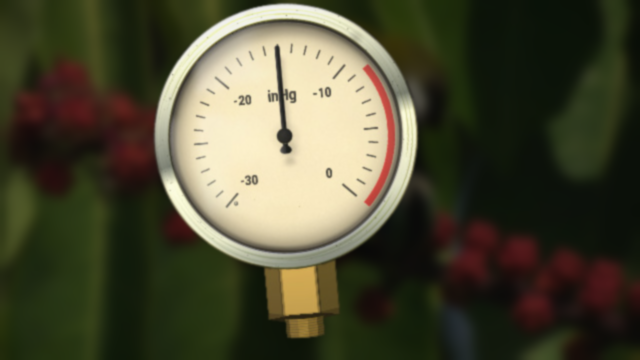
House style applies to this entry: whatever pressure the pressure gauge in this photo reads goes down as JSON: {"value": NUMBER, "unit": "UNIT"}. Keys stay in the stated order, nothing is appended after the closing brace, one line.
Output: {"value": -15, "unit": "inHg"}
